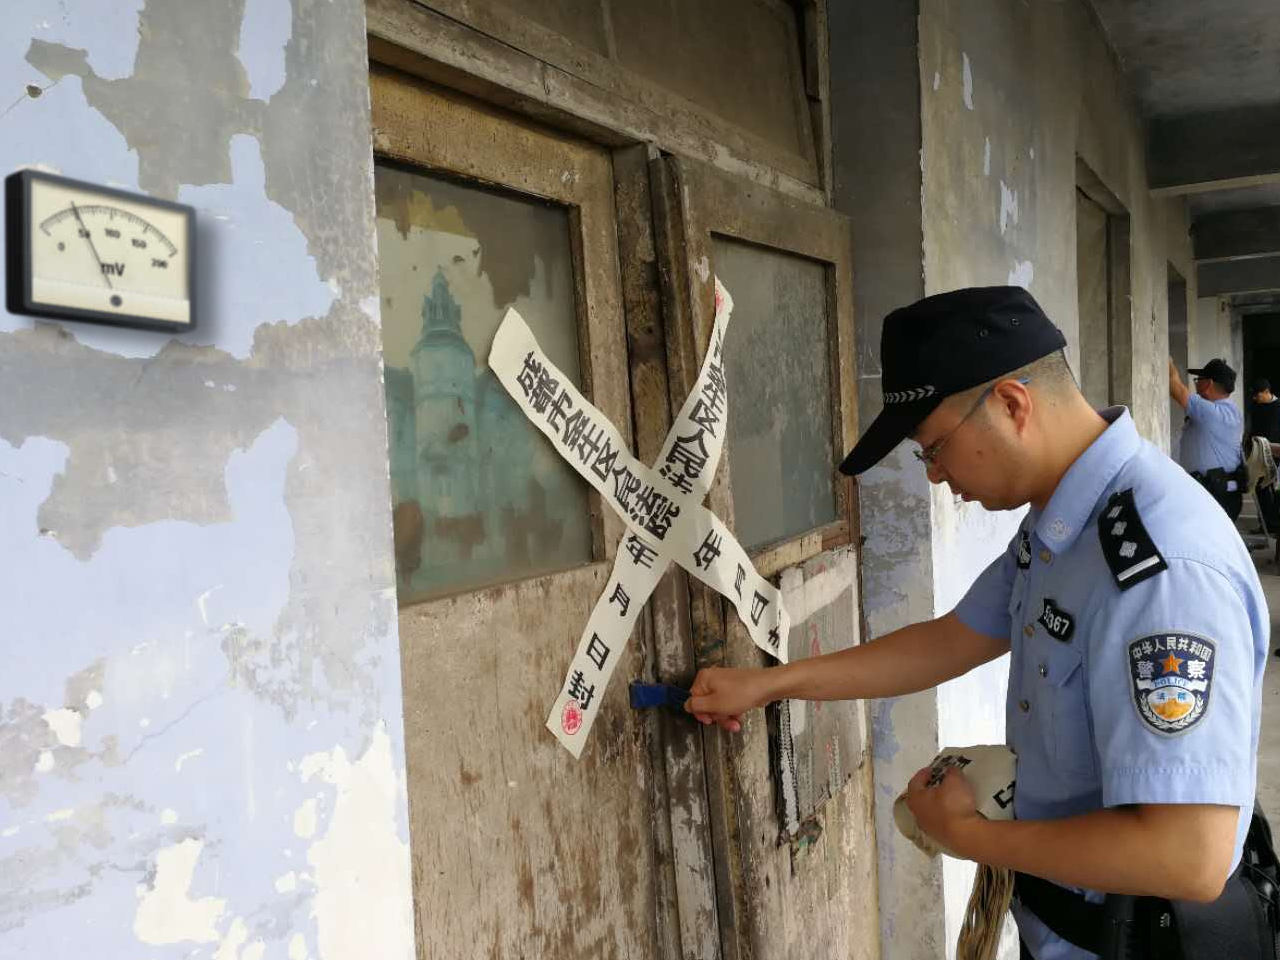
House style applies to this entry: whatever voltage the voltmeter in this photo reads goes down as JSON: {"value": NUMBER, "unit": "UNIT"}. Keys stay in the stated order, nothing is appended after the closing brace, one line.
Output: {"value": 50, "unit": "mV"}
